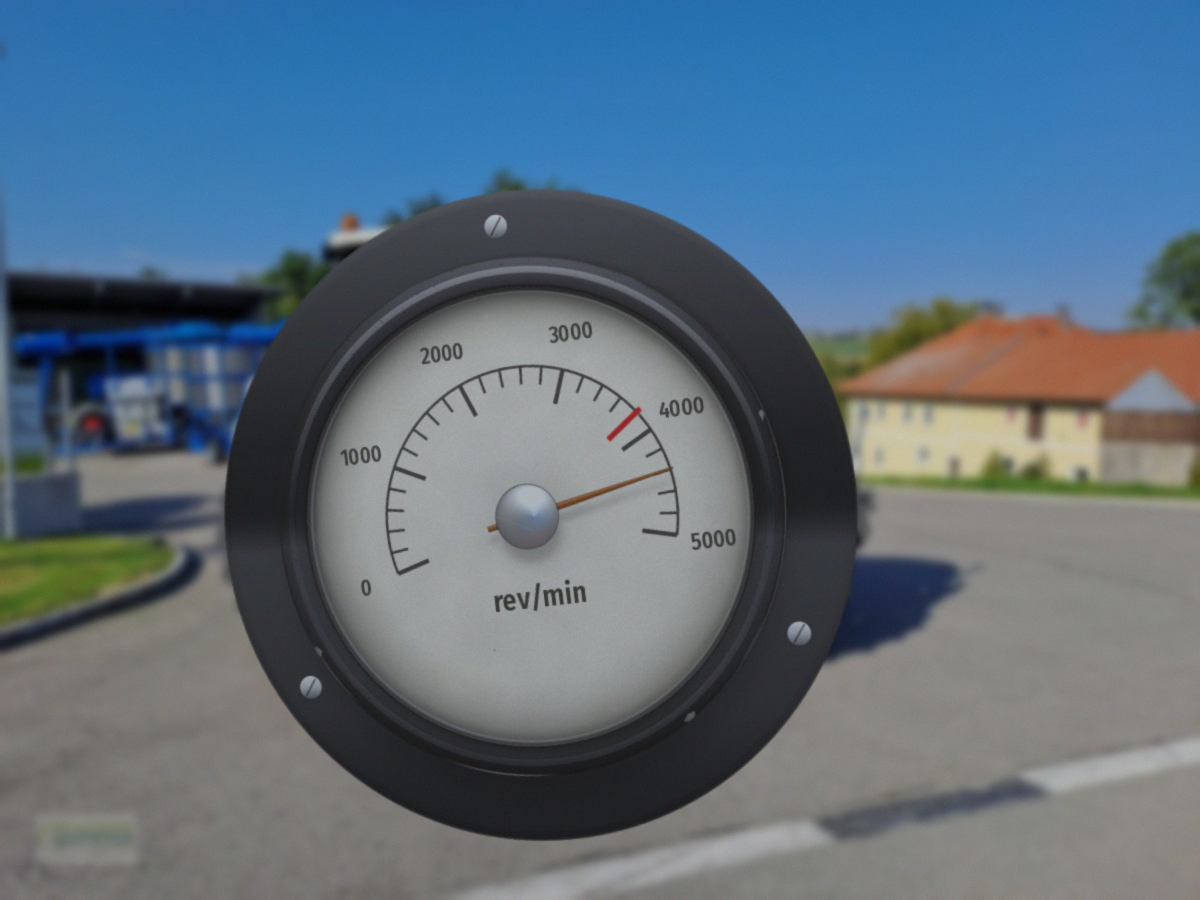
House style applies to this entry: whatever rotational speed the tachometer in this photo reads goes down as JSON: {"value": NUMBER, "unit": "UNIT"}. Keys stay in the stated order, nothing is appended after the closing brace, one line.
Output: {"value": 4400, "unit": "rpm"}
